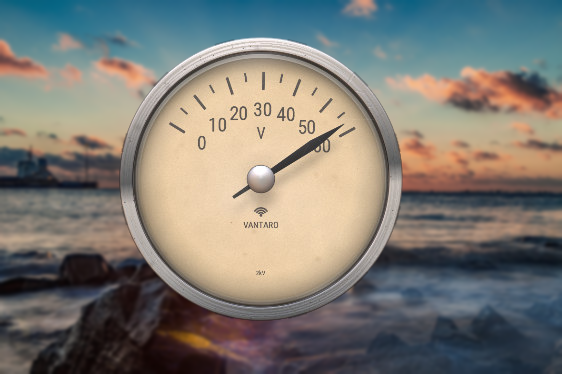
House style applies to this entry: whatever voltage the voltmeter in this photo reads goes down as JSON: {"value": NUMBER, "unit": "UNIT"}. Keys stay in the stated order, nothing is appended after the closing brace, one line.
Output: {"value": 57.5, "unit": "V"}
